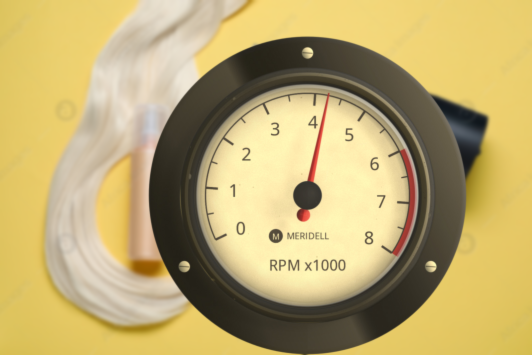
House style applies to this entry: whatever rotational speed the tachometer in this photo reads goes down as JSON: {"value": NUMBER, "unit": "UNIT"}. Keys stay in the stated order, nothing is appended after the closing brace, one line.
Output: {"value": 4250, "unit": "rpm"}
